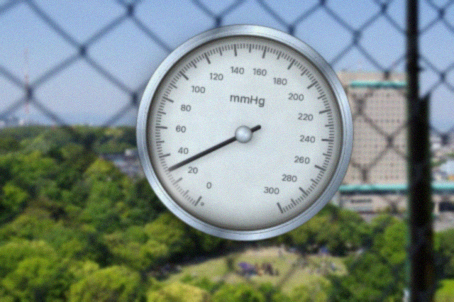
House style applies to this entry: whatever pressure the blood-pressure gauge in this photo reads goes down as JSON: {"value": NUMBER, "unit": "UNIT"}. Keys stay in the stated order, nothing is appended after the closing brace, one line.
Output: {"value": 30, "unit": "mmHg"}
